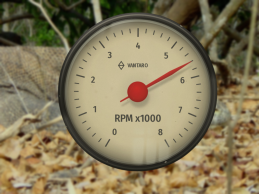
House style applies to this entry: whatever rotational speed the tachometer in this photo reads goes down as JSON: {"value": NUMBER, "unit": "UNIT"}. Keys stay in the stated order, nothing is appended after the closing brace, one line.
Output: {"value": 5600, "unit": "rpm"}
